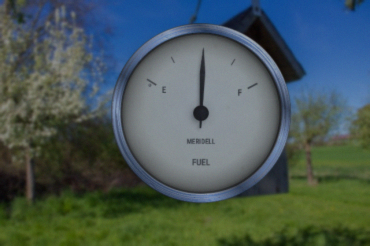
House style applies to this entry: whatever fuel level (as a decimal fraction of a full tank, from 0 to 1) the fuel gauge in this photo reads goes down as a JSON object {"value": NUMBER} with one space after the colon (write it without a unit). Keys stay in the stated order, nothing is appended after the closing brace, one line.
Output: {"value": 0.5}
